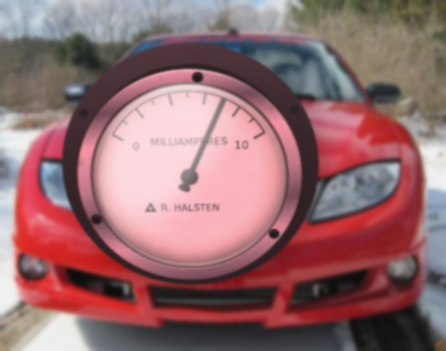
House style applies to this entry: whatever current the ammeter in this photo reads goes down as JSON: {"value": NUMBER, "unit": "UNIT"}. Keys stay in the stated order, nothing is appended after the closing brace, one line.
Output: {"value": 7, "unit": "mA"}
